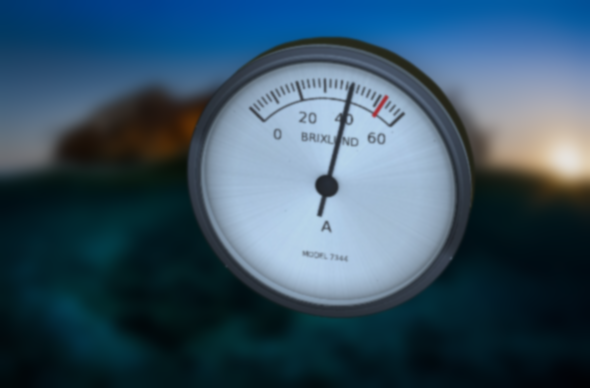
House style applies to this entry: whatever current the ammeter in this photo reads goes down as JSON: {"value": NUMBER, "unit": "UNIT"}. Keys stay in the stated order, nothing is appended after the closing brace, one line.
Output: {"value": 40, "unit": "A"}
